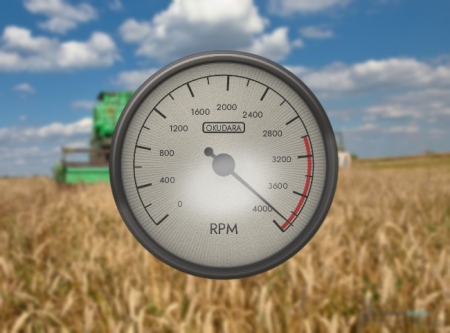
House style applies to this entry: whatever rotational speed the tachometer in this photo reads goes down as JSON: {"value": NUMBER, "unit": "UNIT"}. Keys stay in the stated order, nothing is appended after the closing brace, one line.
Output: {"value": 3900, "unit": "rpm"}
